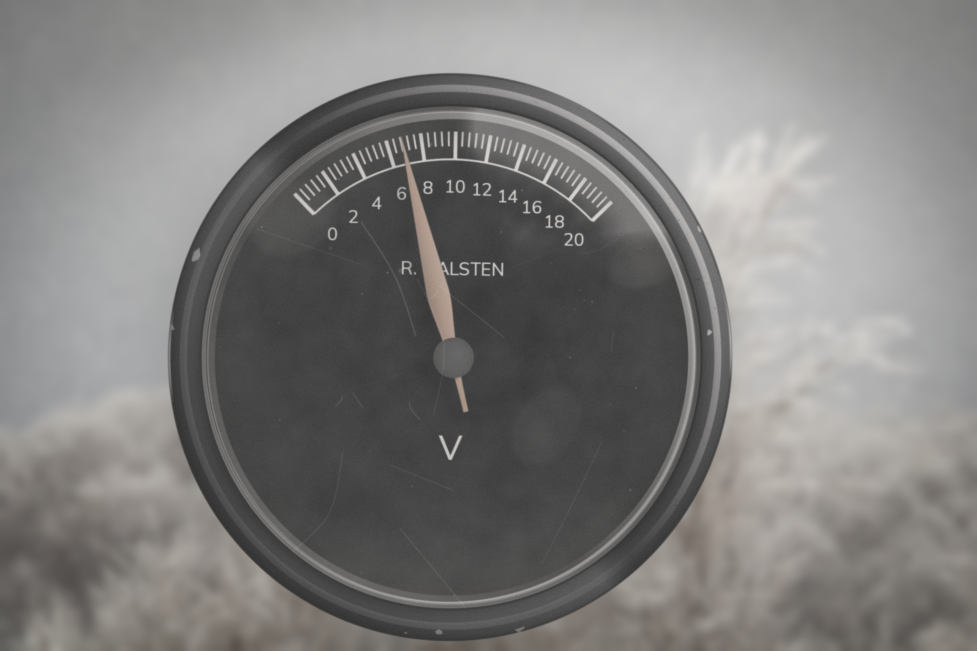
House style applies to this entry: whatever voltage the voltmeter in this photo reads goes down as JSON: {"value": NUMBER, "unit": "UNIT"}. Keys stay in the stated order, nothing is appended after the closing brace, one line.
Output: {"value": 6.8, "unit": "V"}
